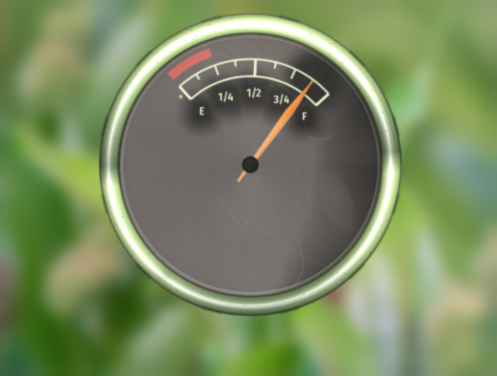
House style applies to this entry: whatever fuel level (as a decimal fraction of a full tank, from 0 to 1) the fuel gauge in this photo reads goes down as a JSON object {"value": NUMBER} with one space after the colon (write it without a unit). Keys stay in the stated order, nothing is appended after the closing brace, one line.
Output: {"value": 0.875}
